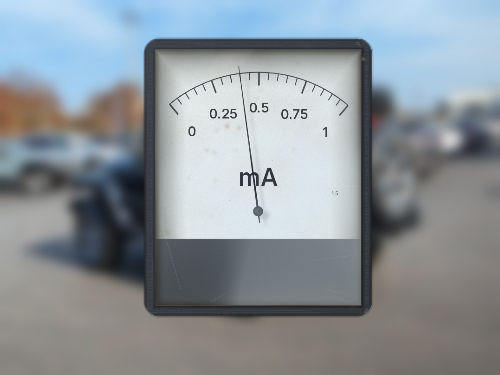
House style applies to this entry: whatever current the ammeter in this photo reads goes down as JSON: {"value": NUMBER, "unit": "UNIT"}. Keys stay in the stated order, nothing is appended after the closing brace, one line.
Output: {"value": 0.4, "unit": "mA"}
